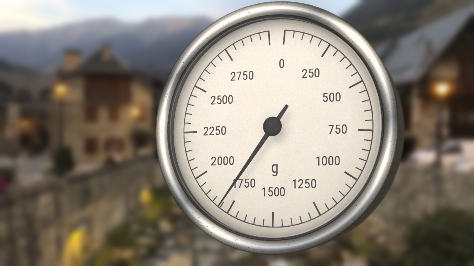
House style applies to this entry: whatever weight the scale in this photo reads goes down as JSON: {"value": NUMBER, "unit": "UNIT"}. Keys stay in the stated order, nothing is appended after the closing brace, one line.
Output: {"value": 1800, "unit": "g"}
